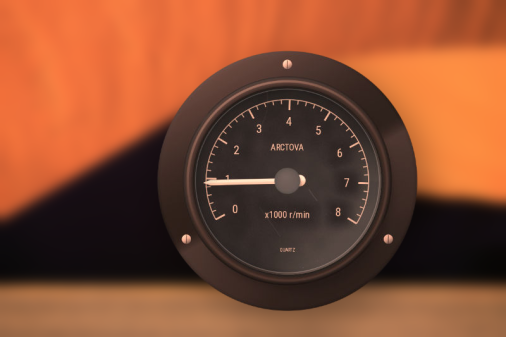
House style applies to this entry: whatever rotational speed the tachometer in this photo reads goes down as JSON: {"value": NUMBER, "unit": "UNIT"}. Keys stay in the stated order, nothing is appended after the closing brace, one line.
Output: {"value": 900, "unit": "rpm"}
